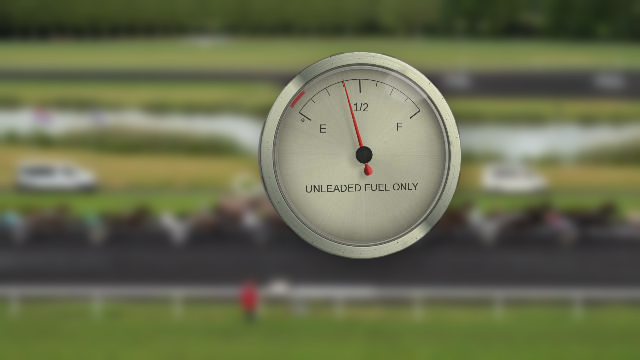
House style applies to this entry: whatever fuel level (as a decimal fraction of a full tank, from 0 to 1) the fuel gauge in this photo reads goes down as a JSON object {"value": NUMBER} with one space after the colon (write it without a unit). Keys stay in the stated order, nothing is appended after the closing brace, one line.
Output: {"value": 0.375}
